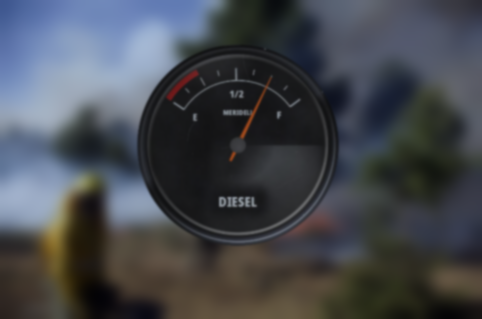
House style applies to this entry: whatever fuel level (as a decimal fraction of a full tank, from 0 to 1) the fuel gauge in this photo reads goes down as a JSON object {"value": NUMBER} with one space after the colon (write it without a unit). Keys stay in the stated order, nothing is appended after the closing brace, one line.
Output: {"value": 0.75}
